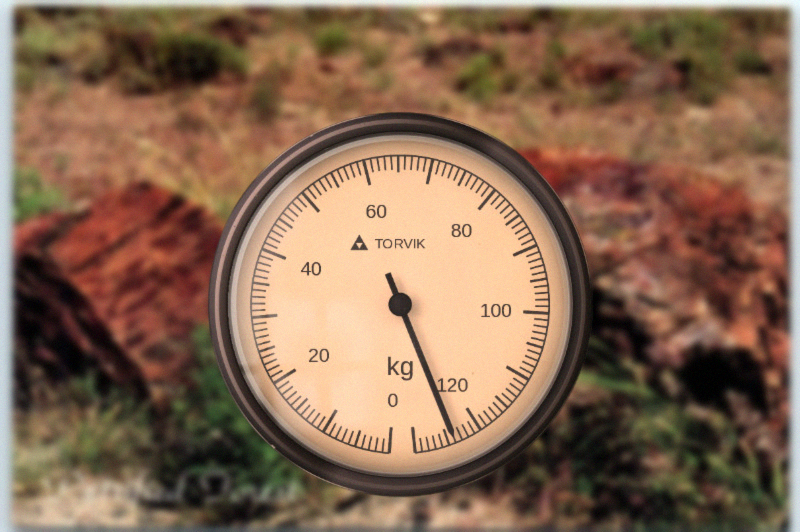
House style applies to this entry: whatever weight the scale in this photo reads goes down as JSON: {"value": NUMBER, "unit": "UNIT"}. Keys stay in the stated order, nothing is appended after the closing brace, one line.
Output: {"value": 124, "unit": "kg"}
